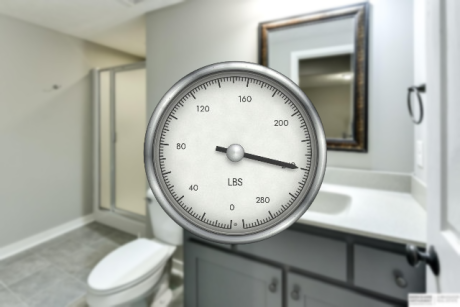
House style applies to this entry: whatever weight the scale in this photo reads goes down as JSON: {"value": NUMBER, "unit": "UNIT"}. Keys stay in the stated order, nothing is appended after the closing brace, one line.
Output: {"value": 240, "unit": "lb"}
